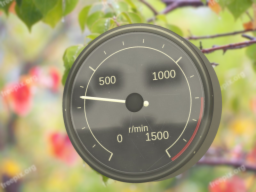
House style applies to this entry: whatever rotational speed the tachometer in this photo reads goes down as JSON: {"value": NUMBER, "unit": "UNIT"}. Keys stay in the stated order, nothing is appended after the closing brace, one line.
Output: {"value": 350, "unit": "rpm"}
